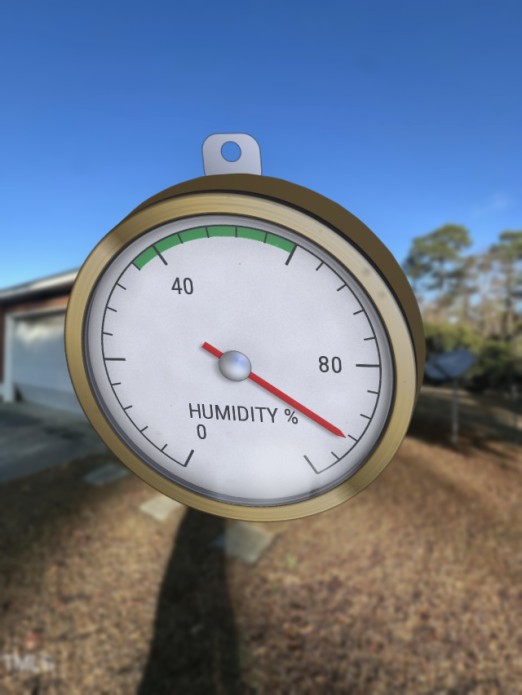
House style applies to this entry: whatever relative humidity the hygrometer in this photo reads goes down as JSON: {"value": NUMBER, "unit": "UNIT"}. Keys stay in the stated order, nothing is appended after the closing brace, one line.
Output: {"value": 92, "unit": "%"}
